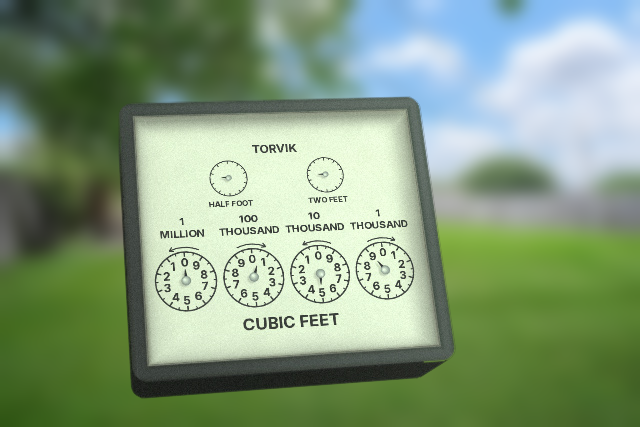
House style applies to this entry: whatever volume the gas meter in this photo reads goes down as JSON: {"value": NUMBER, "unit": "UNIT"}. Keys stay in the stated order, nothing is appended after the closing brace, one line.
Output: {"value": 4900, "unit": "ft³"}
